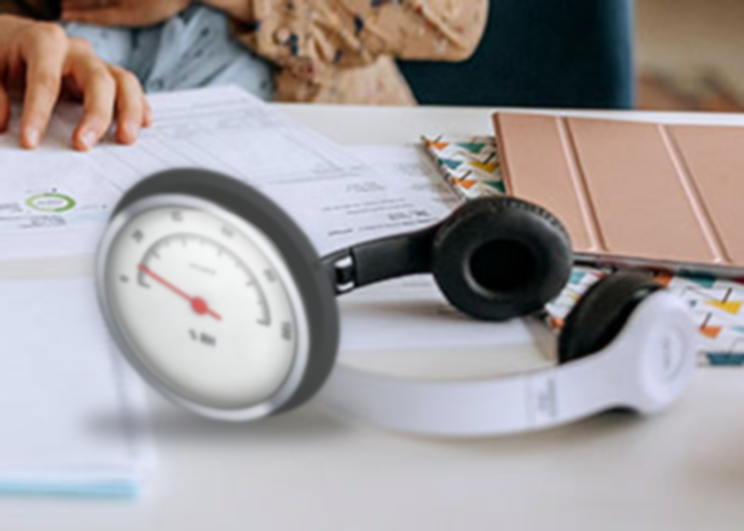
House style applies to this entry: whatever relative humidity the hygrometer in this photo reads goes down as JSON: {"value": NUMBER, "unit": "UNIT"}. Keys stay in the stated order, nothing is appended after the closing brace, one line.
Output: {"value": 10, "unit": "%"}
